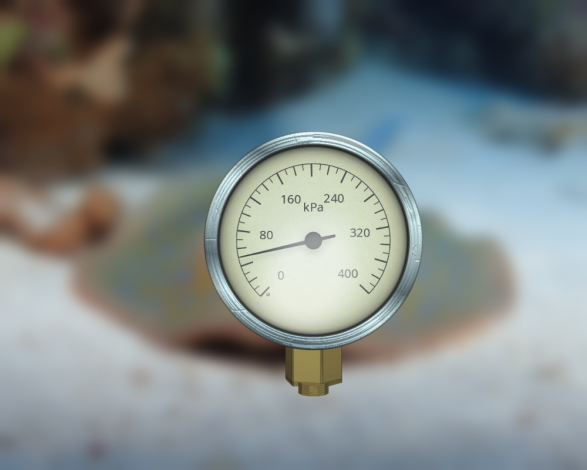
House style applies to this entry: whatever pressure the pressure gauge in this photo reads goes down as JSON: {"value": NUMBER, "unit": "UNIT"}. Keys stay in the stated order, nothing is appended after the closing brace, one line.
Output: {"value": 50, "unit": "kPa"}
